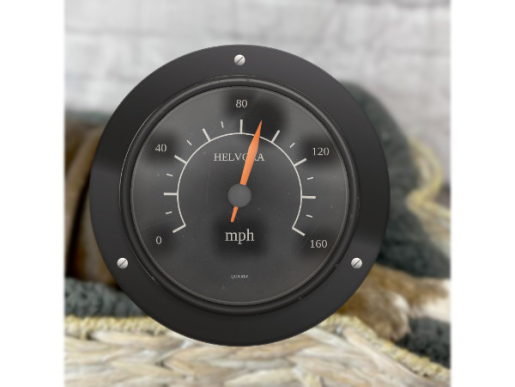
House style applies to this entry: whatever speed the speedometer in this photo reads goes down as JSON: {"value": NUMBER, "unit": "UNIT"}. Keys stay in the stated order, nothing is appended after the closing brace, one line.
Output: {"value": 90, "unit": "mph"}
